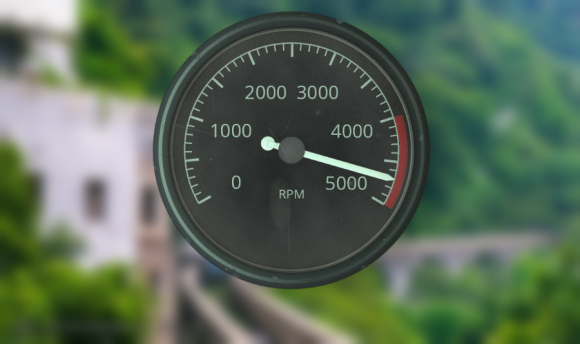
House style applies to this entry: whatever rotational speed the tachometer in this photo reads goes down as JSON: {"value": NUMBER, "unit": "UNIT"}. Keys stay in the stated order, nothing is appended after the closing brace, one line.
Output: {"value": 4700, "unit": "rpm"}
